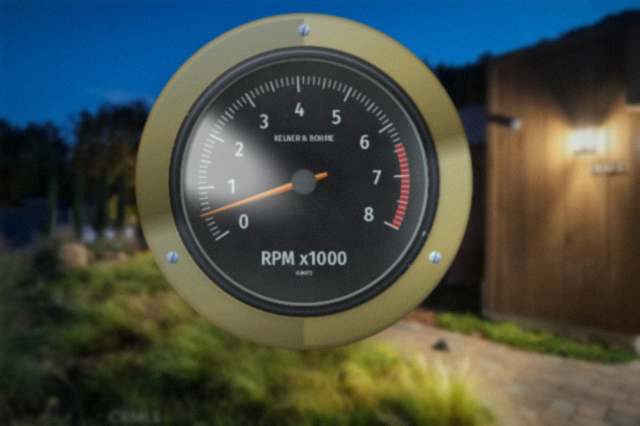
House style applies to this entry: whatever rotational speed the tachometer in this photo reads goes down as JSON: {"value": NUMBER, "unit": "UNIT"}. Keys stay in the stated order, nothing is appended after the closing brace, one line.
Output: {"value": 500, "unit": "rpm"}
